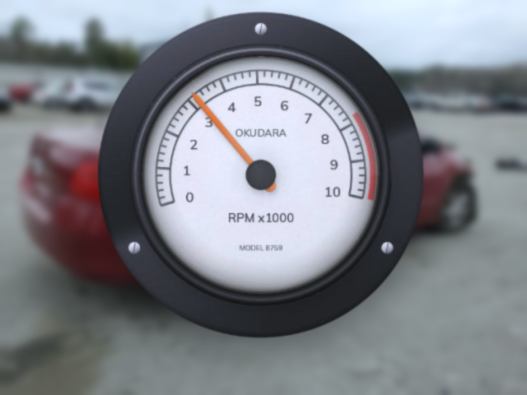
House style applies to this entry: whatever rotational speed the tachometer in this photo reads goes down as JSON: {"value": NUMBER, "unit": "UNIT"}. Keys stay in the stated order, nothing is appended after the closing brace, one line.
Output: {"value": 3200, "unit": "rpm"}
